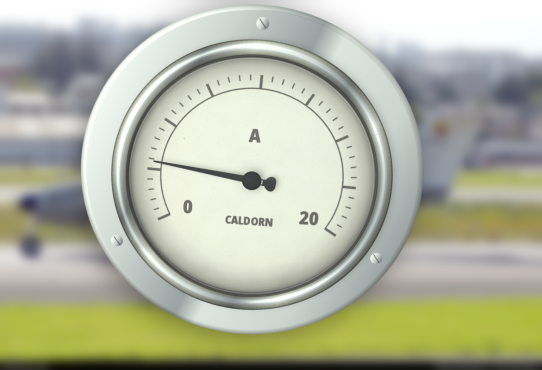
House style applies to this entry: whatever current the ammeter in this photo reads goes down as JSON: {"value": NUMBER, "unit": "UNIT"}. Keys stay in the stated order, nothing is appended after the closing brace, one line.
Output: {"value": 3, "unit": "A"}
